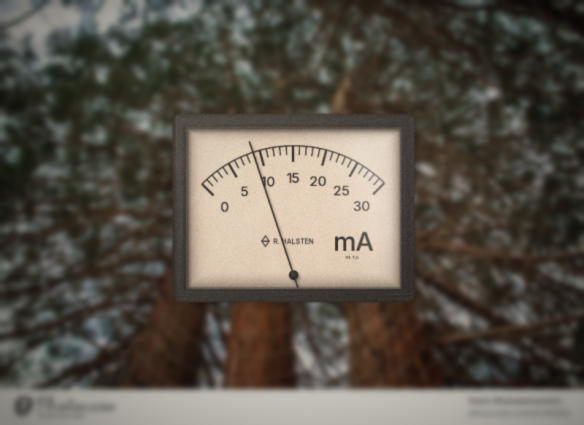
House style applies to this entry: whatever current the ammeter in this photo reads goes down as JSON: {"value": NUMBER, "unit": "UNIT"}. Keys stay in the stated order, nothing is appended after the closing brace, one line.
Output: {"value": 9, "unit": "mA"}
